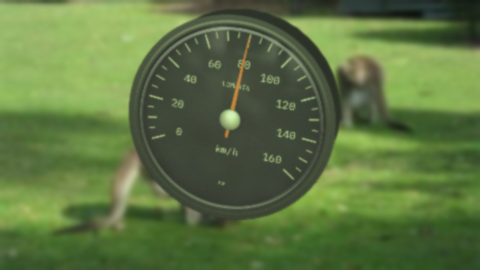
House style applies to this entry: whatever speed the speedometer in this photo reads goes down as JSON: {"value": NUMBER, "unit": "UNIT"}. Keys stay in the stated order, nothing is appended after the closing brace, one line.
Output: {"value": 80, "unit": "km/h"}
